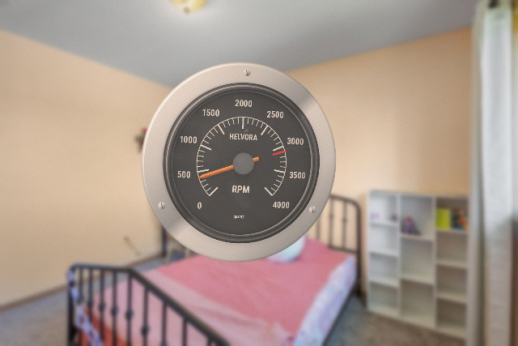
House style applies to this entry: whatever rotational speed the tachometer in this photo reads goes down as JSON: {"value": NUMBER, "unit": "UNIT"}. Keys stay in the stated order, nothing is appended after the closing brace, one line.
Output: {"value": 400, "unit": "rpm"}
